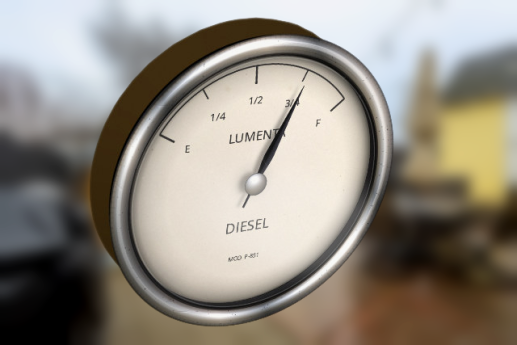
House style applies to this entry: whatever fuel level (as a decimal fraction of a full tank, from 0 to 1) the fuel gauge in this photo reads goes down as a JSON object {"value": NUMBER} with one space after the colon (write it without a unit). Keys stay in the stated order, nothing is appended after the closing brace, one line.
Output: {"value": 0.75}
